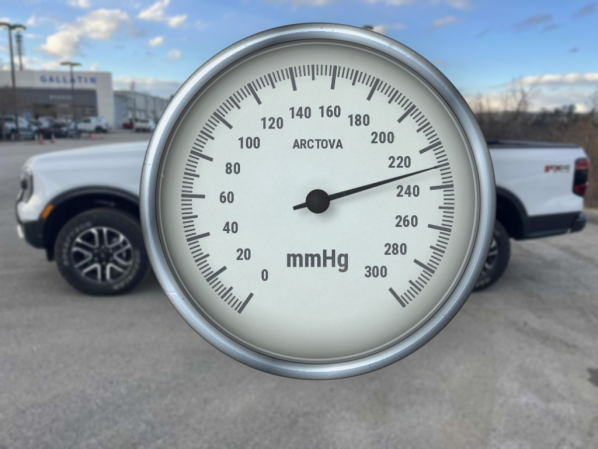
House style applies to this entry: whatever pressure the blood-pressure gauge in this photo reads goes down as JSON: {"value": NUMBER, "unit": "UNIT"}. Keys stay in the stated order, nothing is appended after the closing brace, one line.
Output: {"value": 230, "unit": "mmHg"}
